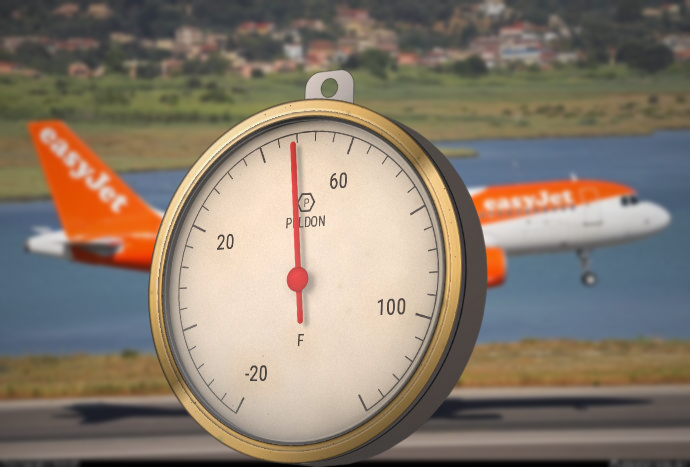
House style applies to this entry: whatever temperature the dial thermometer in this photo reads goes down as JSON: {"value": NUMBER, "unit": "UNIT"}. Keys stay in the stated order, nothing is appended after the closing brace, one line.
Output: {"value": 48, "unit": "°F"}
